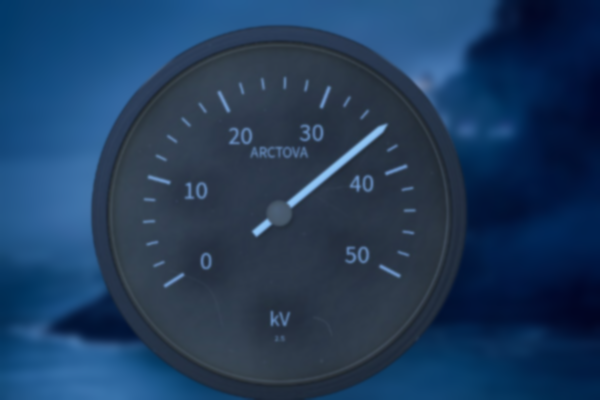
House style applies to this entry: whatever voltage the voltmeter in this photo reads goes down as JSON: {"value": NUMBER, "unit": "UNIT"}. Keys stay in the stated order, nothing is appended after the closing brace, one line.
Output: {"value": 36, "unit": "kV"}
